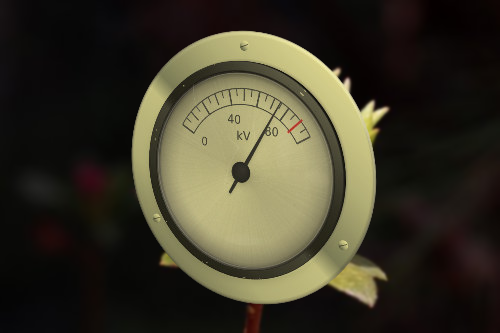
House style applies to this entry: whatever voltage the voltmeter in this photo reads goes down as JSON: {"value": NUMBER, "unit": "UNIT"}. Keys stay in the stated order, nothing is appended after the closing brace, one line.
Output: {"value": 75, "unit": "kV"}
